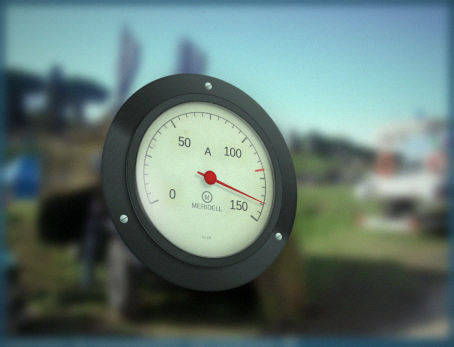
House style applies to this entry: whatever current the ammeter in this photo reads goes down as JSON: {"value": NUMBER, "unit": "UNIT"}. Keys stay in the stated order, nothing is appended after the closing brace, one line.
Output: {"value": 140, "unit": "A"}
